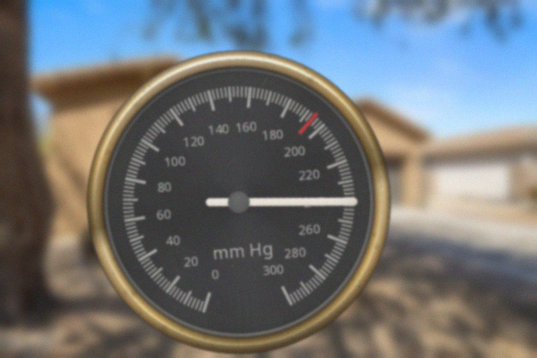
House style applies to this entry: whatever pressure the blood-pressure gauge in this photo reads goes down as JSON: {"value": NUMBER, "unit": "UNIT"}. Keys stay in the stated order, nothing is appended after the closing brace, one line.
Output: {"value": 240, "unit": "mmHg"}
